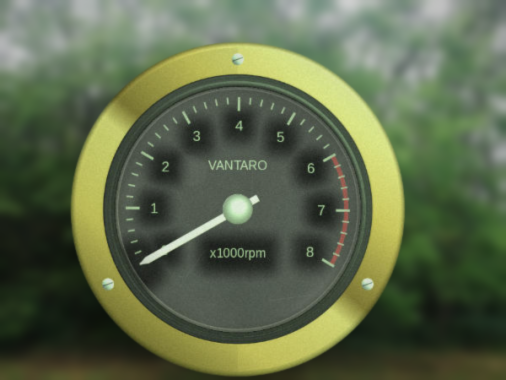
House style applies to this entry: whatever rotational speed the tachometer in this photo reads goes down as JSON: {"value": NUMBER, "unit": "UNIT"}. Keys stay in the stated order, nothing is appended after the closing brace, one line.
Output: {"value": 0, "unit": "rpm"}
